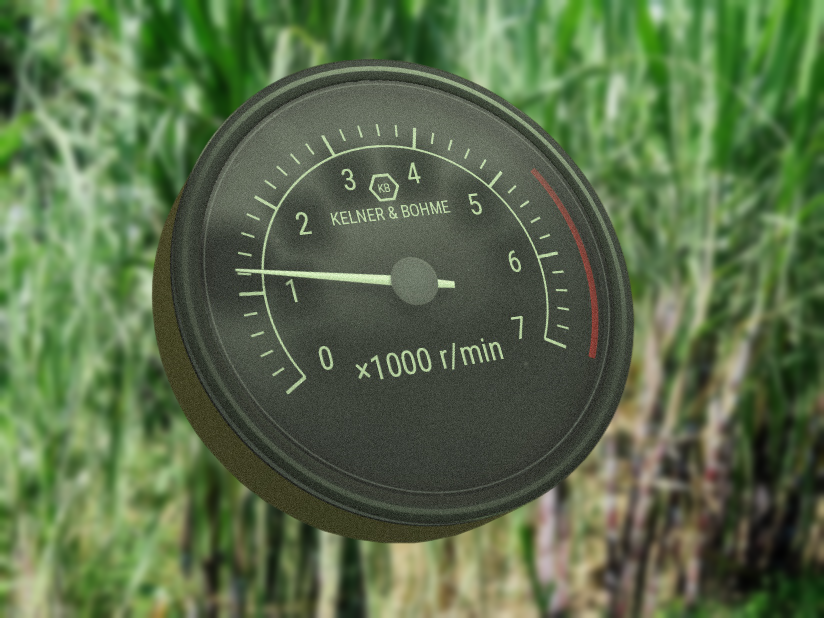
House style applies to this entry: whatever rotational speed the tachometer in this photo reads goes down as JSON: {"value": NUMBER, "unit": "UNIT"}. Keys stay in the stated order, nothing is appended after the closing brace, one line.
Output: {"value": 1200, "unit": "rpm"}
